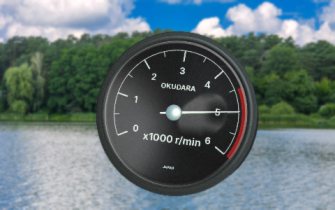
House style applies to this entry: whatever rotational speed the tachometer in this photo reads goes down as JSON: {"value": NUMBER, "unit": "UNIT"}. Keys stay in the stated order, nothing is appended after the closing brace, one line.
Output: {"value": 5000, "unit": "rpm"}
